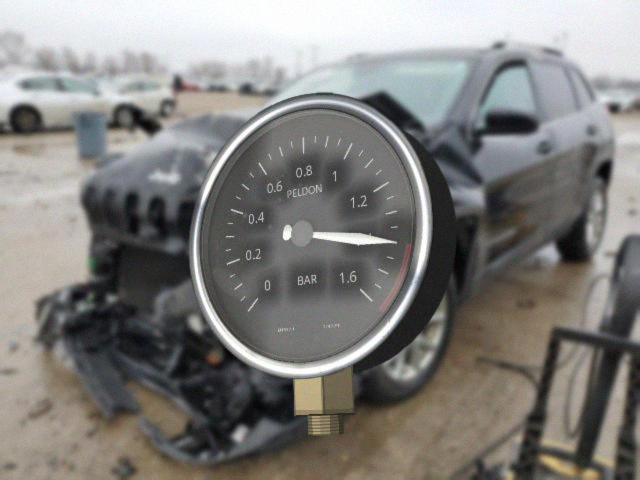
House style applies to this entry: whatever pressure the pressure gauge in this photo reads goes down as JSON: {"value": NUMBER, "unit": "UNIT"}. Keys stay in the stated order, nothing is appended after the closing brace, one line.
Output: {"value": 1.4, "unit": "bar"}
